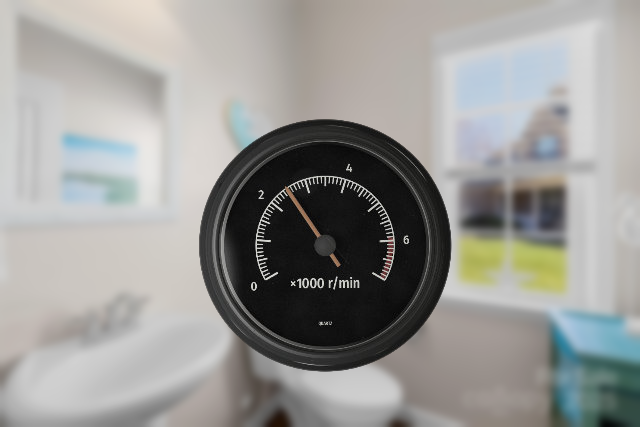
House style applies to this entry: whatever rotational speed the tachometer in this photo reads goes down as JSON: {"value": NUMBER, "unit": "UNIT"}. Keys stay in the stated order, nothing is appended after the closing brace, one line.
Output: {"value": 2500, "unit": "rpm"}
